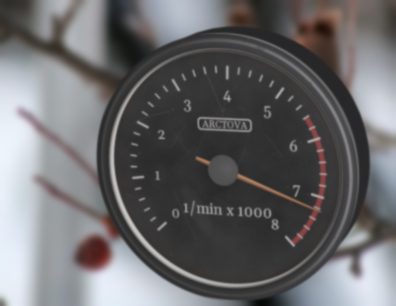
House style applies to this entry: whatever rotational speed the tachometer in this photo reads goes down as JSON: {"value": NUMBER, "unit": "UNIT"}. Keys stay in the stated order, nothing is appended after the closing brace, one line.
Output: {"value": 7200, "unit": "rpm"}
